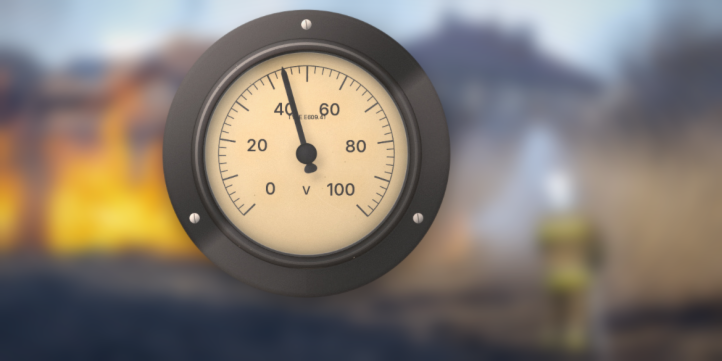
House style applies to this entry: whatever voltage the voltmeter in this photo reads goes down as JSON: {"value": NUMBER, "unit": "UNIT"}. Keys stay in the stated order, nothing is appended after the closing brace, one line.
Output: {"value": 44, "unit": "V"}
